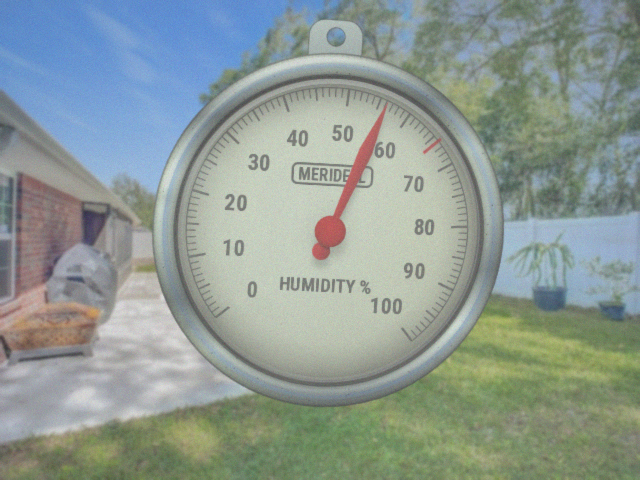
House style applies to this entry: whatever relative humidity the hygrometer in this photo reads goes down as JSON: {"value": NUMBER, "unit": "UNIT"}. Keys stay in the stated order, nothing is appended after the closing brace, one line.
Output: {"value": 56, "unit": "%"}
